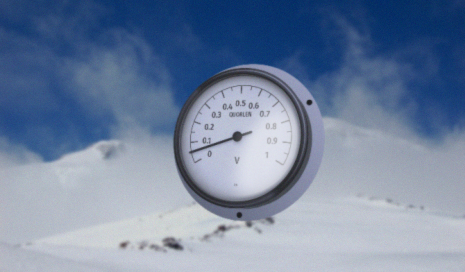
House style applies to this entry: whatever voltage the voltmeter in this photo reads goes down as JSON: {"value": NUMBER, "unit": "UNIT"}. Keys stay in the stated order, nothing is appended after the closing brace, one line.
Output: {"value": 0.05, "unit": "V"}
